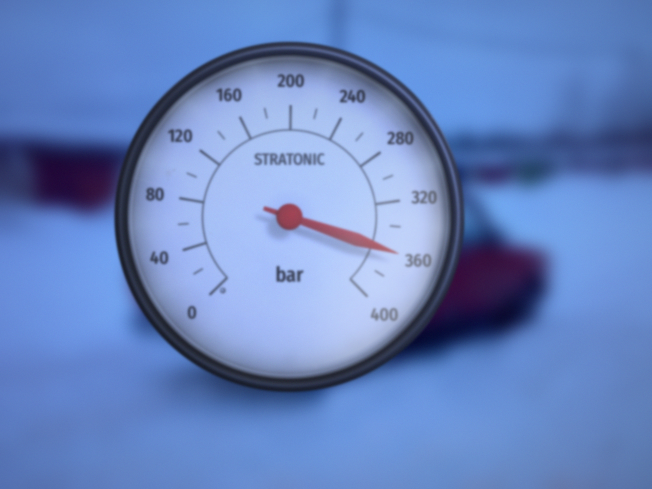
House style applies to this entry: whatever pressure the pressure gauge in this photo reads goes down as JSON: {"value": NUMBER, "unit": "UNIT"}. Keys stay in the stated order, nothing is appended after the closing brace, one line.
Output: {"value": 360, "unit": "bar"}
